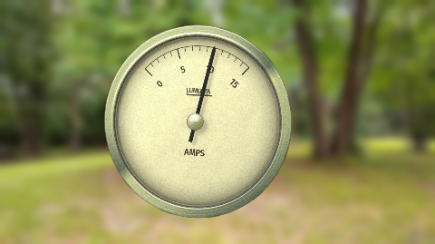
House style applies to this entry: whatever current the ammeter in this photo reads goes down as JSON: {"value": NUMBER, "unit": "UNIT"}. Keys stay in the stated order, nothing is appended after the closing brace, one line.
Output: {"value": 10, "unit": "A"}
